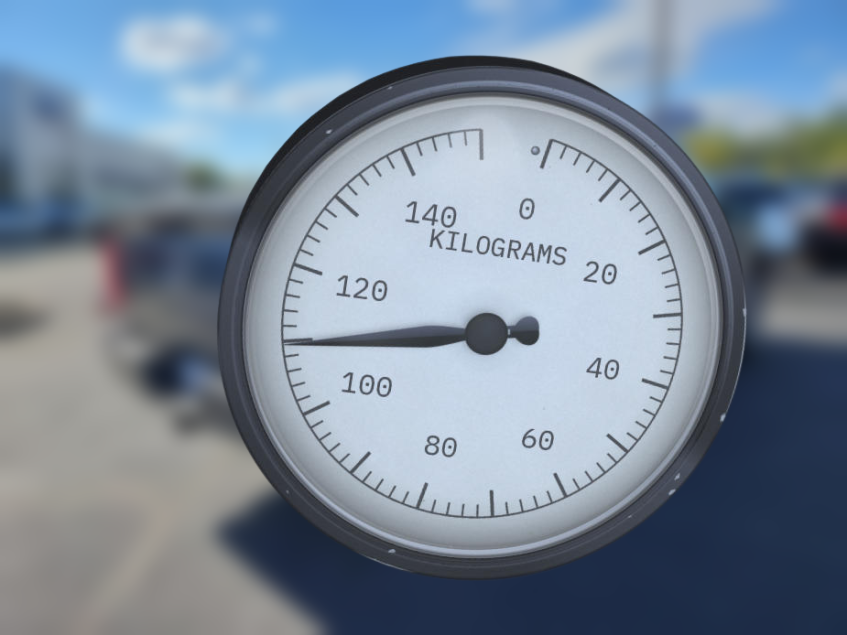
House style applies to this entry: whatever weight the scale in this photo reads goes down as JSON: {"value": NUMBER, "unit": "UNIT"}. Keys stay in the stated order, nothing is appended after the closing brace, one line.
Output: {"value": 110, "unit": "kg"}
